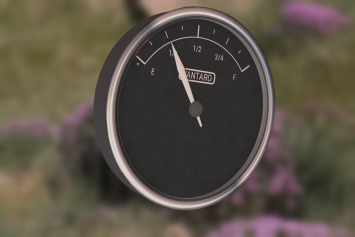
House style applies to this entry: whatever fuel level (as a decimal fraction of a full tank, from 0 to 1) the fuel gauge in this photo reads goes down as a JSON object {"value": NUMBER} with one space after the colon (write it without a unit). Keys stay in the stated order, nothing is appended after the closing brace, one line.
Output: {"value": 0.25}
